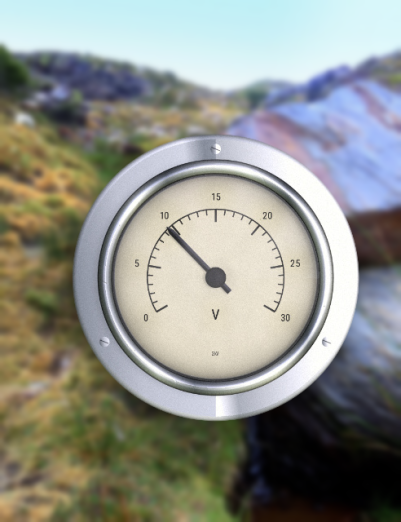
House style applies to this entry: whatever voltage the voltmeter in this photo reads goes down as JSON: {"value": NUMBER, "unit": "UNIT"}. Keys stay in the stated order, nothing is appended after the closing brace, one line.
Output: {"value": 9.5, "unit": "V"}
